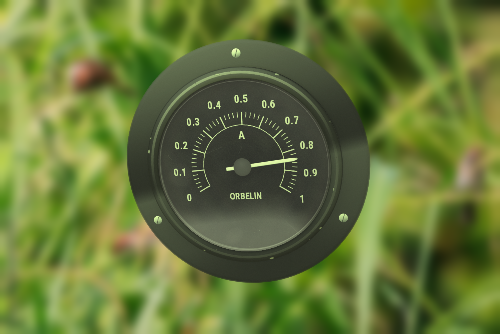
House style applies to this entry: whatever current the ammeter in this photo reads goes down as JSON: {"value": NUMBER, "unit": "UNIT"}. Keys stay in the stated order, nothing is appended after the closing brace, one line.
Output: {"value": 0.84, "unit": "A"}
